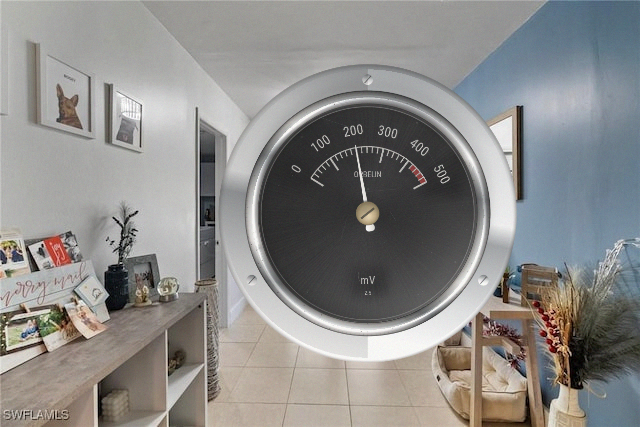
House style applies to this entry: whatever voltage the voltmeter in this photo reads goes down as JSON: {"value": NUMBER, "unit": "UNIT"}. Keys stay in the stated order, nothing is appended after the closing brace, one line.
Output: {"value": 200, "unit": "mV"}
